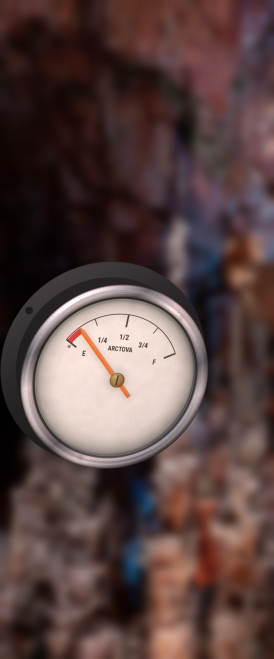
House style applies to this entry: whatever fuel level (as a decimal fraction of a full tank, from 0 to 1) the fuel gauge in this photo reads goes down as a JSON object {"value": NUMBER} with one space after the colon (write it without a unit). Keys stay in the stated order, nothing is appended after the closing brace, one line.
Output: {"value": 0.125}
